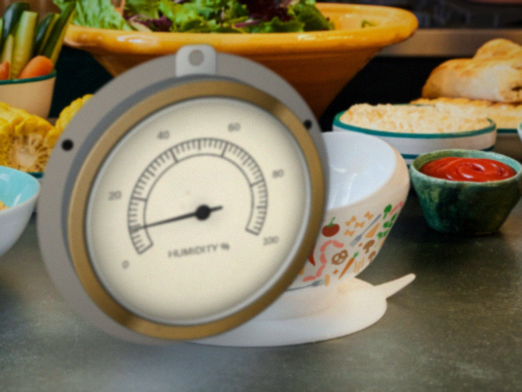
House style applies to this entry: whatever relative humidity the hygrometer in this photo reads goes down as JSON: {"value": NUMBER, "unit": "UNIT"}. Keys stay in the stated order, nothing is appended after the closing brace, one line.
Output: {"value": 10, "unit": "%"}
